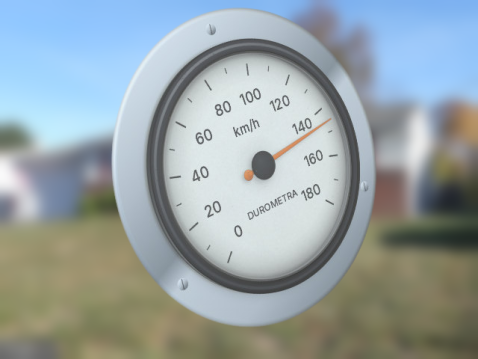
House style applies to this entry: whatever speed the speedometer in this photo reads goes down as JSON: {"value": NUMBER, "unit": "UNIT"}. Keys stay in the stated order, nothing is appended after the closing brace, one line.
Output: {"value": 145, "unit": "km/h"}
